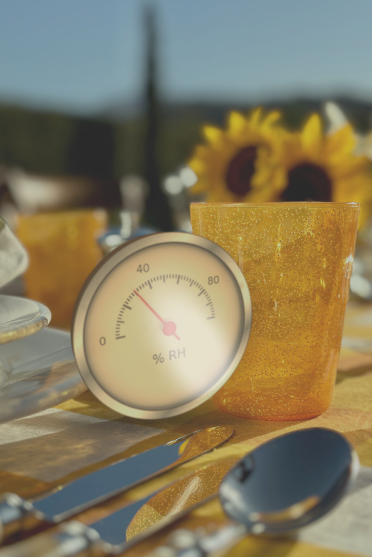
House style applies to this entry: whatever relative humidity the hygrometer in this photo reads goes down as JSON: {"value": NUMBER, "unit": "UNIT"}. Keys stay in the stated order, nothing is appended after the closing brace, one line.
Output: {"value": 30, "unit": "%"}
